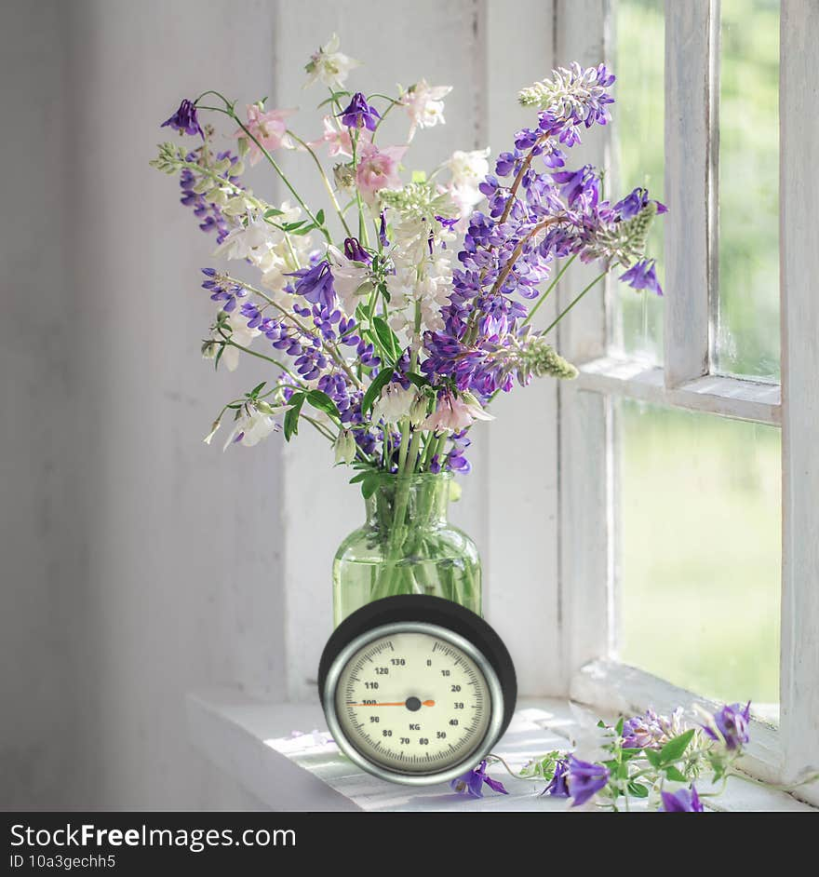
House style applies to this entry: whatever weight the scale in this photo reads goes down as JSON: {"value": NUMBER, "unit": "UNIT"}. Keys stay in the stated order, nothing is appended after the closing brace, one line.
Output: {"value": 100, "unit": "kg"}
